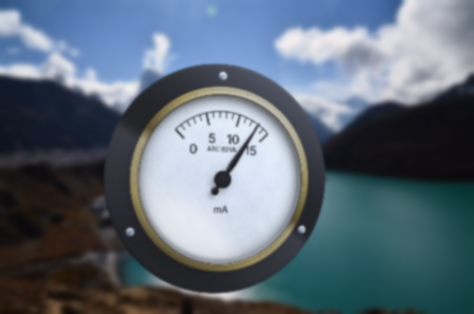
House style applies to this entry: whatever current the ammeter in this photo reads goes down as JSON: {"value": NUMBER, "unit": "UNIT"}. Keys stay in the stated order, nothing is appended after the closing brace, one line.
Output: {"value": 13, "unit": "mA"}
